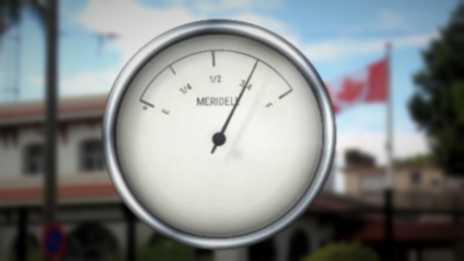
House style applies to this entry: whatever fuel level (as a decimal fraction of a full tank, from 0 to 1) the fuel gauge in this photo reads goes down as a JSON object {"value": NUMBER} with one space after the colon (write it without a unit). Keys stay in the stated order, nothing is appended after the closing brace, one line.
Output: {"value": 0.75}
